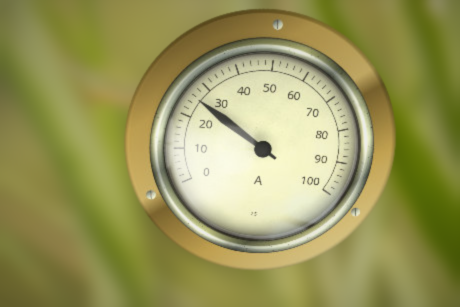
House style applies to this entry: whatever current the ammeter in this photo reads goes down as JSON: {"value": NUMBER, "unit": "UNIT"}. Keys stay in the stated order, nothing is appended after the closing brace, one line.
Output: {"value": 26, "unit": "A"}
